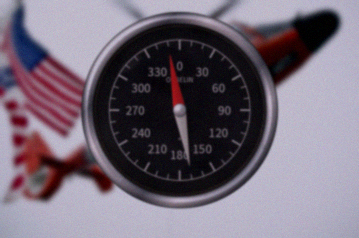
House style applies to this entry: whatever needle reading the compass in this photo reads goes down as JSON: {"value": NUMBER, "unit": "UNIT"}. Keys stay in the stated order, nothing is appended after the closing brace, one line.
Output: {"value": 350, "unit": "°"}
